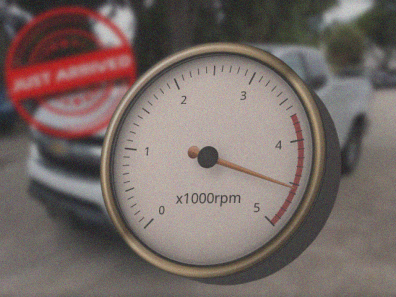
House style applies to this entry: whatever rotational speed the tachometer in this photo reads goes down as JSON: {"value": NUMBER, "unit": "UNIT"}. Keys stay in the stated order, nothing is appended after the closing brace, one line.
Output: {"value": 4550, "unit": "rpm"}
